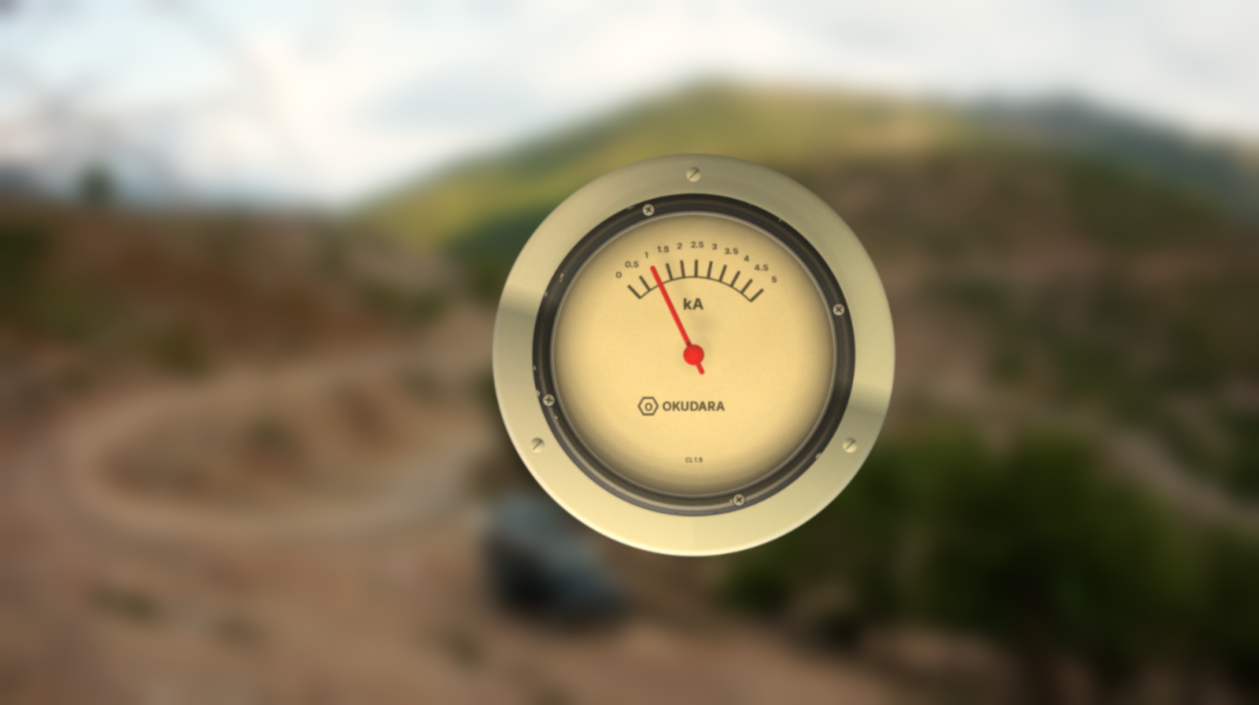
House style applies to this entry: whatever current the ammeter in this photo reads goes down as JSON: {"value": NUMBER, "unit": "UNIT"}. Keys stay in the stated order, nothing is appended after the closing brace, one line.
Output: {"value": 1, "unit": "kA"}
